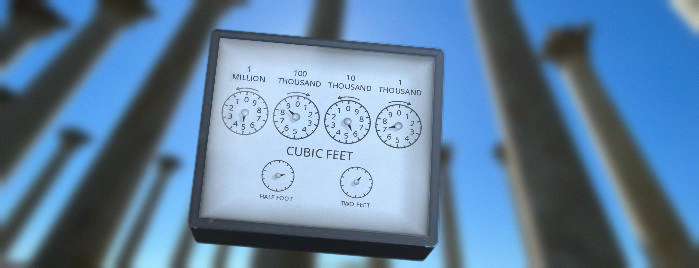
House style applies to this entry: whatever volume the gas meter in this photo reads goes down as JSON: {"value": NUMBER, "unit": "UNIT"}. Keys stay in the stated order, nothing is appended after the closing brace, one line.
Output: {"value": 485700, "unit": "ft³"}
